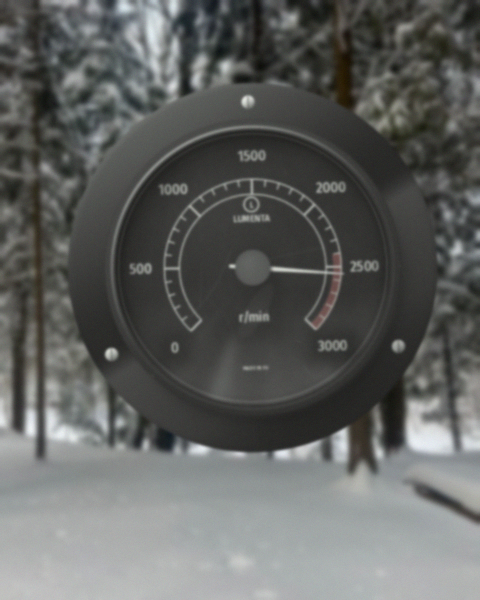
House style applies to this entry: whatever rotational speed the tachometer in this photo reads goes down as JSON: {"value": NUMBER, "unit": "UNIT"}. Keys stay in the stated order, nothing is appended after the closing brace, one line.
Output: {"value": 2550, "unit": "rpm"}
